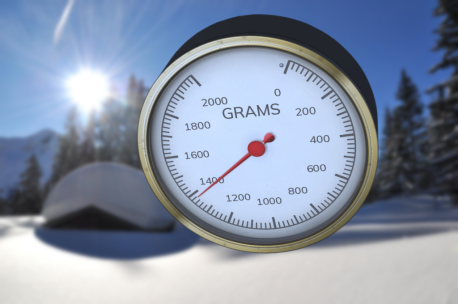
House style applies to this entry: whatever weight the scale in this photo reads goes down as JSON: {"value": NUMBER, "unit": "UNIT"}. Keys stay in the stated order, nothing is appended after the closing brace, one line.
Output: {"value": 1380, "unit": "g"}
